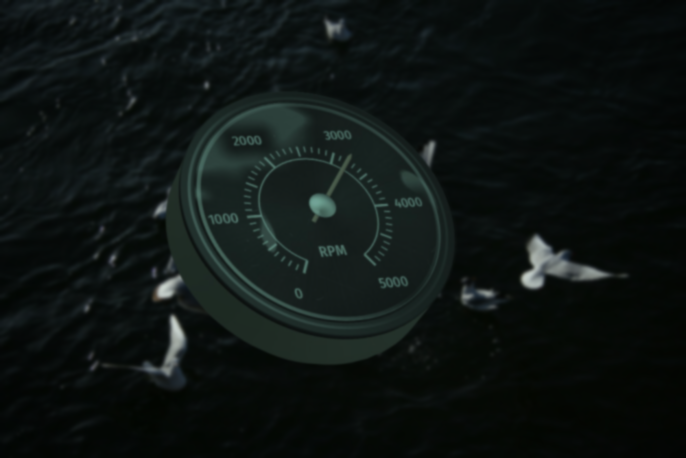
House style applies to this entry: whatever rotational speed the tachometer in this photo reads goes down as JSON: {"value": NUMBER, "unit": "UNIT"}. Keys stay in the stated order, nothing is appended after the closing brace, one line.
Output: {"value": 3200, "unit": "rpm"}
